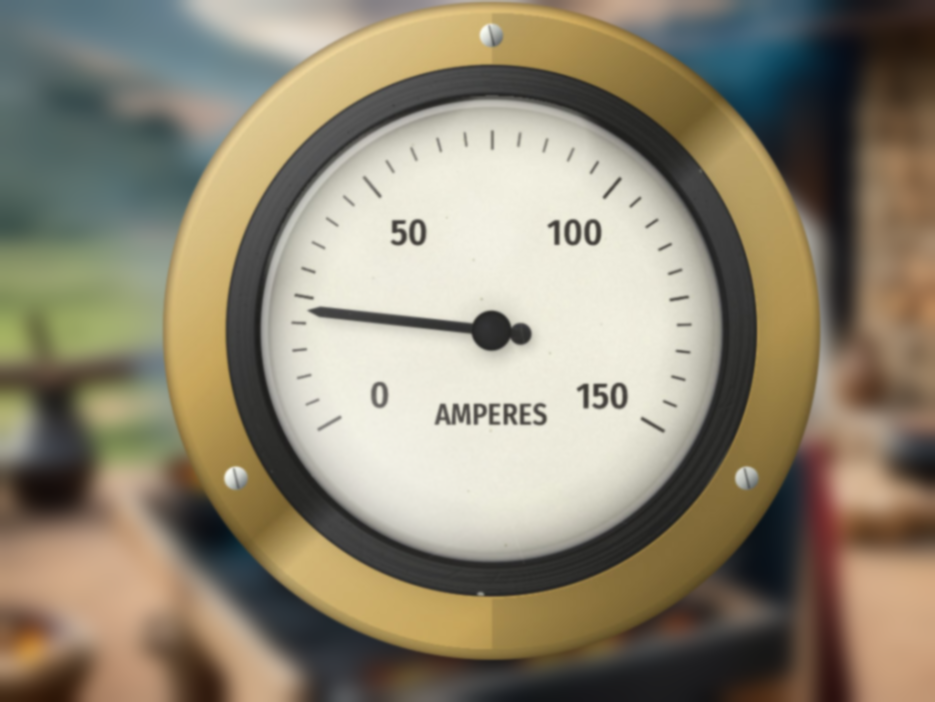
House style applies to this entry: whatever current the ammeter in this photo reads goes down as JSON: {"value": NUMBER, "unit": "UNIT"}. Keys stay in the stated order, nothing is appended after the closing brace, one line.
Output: {"value": 22.5, "unit": "A"}
